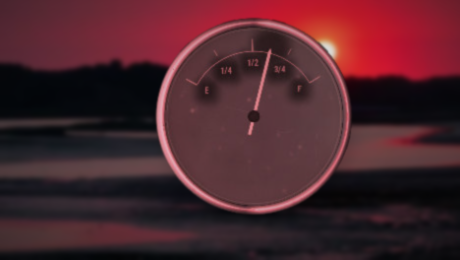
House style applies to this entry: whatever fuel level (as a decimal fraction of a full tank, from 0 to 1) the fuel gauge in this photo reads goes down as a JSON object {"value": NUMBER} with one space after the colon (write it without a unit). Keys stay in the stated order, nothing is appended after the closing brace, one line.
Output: {"value": 0.625}
